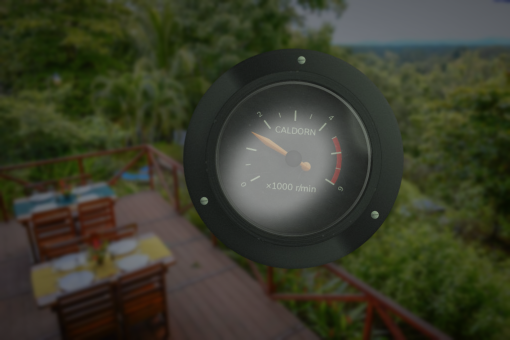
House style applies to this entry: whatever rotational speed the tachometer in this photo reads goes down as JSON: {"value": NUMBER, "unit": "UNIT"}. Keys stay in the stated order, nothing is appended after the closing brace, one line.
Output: {"value": 1500, "unit": "rpm"}
